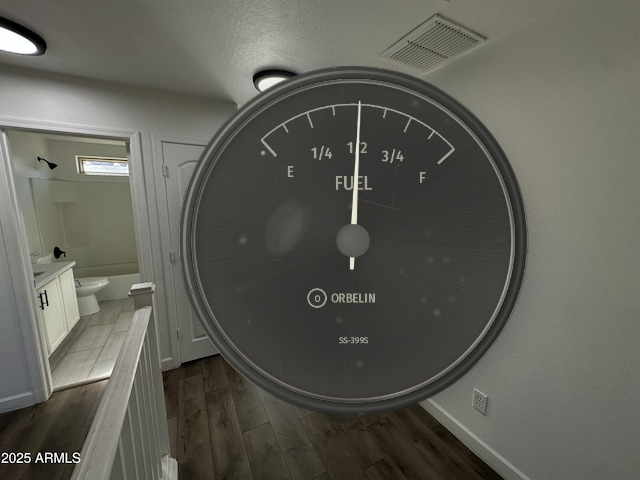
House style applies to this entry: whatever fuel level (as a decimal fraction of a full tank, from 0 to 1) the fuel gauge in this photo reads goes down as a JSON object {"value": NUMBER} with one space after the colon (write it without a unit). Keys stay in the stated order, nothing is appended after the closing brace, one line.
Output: {"value": 0.5}
